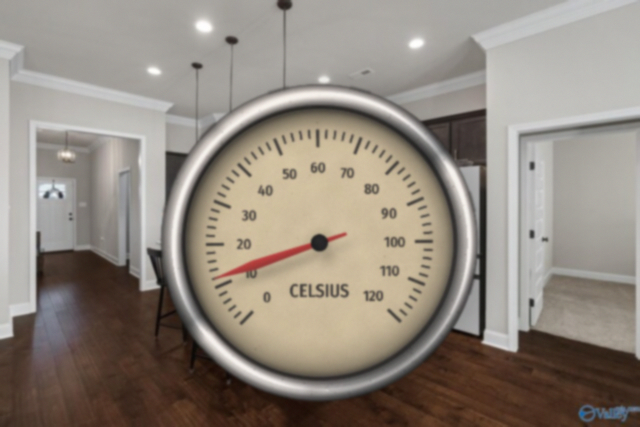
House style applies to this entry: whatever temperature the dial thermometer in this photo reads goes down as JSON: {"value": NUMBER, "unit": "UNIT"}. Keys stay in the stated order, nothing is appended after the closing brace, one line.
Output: {"value": 12, "unit": "°C"}
